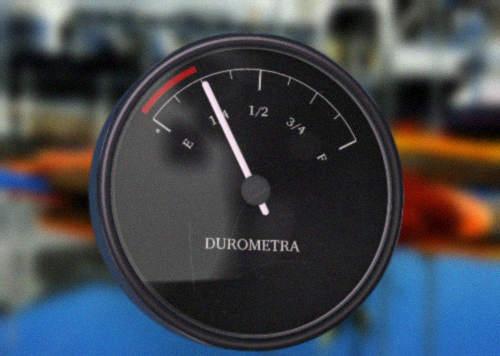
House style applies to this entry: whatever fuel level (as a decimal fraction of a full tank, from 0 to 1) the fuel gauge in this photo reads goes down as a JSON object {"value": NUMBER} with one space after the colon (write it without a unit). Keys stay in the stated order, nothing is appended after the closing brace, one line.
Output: {"value": 0.25}
